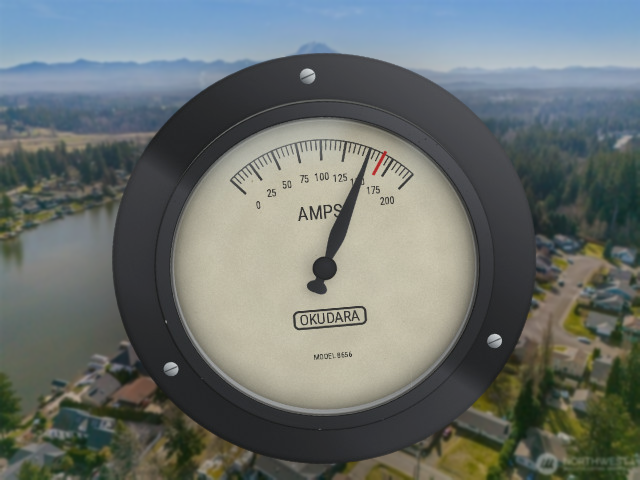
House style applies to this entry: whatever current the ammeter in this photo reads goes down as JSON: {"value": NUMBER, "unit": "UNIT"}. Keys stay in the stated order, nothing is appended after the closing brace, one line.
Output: {"value": 150, "unit": "A"}
